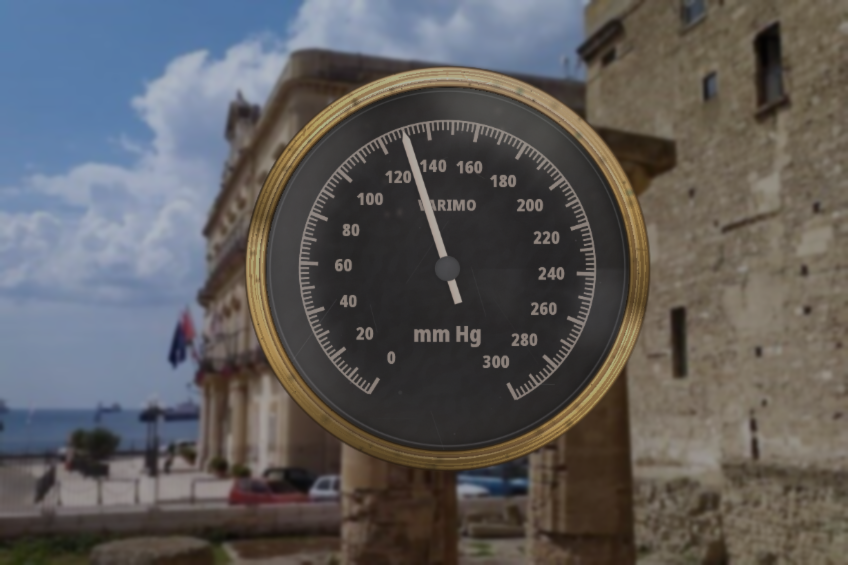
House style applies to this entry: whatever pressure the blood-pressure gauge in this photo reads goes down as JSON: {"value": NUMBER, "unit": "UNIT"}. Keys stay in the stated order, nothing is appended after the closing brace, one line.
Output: {"value": 130, "unit": "mmHg"}
